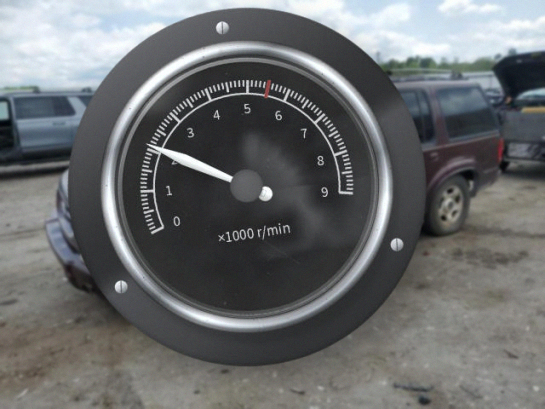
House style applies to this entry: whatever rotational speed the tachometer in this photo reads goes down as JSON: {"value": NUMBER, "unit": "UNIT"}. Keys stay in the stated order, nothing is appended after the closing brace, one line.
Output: {"value": 2100, "unit": "rpm"}
